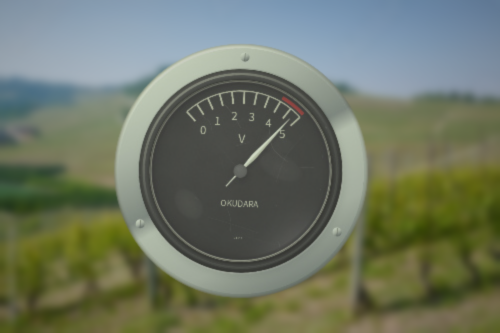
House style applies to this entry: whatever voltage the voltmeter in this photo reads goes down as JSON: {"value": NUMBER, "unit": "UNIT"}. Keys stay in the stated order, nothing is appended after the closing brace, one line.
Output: {"value": 4.75, "unit": "V"}
